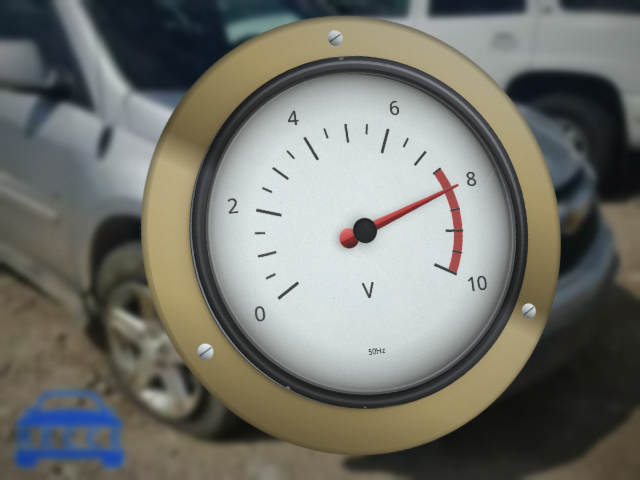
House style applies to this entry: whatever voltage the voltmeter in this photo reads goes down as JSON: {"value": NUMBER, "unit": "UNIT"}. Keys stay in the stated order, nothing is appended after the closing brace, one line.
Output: {"value": 8, "unit": "V"}
